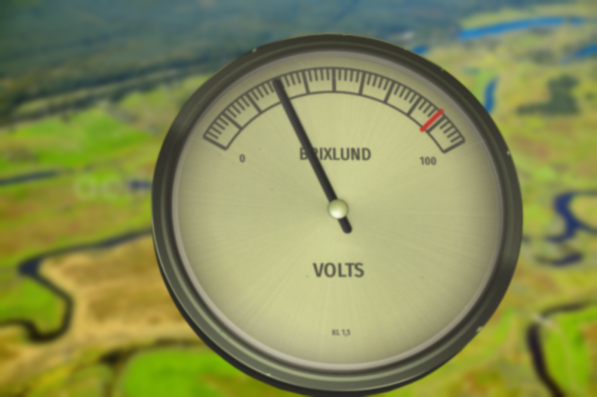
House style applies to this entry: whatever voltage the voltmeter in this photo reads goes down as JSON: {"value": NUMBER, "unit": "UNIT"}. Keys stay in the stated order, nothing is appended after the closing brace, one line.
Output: {"value": 30, "unit": "V"}
